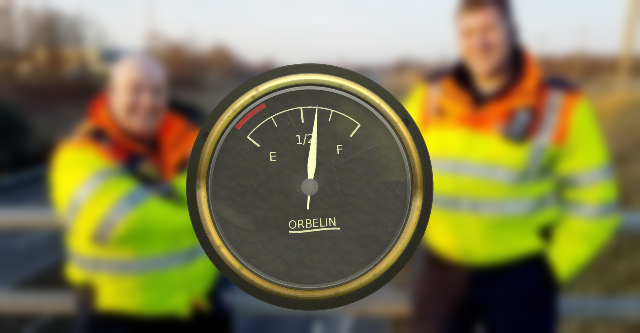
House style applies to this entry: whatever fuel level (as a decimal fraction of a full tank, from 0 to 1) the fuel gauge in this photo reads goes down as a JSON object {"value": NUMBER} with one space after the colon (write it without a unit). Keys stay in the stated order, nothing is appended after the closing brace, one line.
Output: {"value": 0.625}
